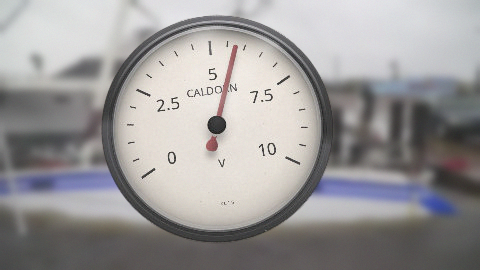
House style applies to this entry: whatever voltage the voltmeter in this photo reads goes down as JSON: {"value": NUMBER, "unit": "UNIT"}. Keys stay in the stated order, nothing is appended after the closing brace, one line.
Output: {"value": 5.75, "unit": "V"}
